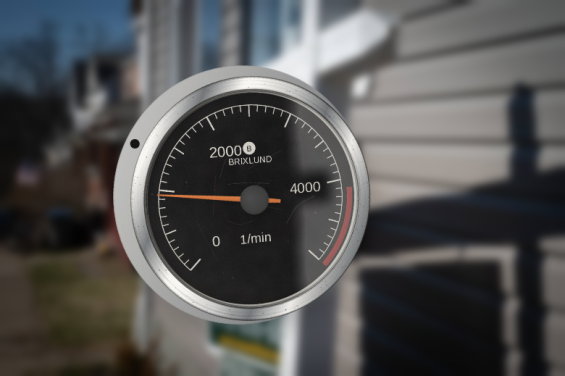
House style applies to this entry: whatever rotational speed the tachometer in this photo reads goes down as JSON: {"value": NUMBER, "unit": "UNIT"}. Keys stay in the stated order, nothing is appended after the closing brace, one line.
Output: {"value": 950, "unit": "rpm"}
